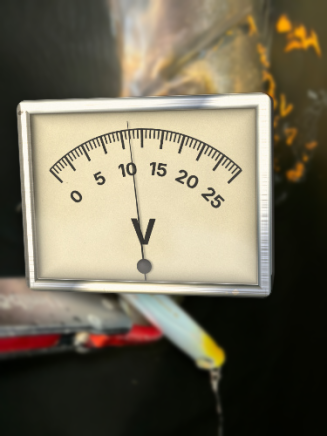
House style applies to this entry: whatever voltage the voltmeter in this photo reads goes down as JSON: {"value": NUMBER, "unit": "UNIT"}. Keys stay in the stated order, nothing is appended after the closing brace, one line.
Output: {"value": 11, "unit": "V"}
